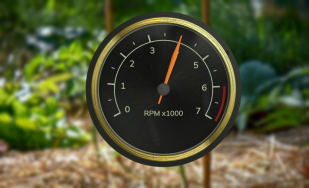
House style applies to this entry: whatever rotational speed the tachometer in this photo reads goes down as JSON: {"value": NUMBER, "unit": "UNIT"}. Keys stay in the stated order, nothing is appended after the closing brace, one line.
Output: {"value": 4000, "unit": "rpm"}
